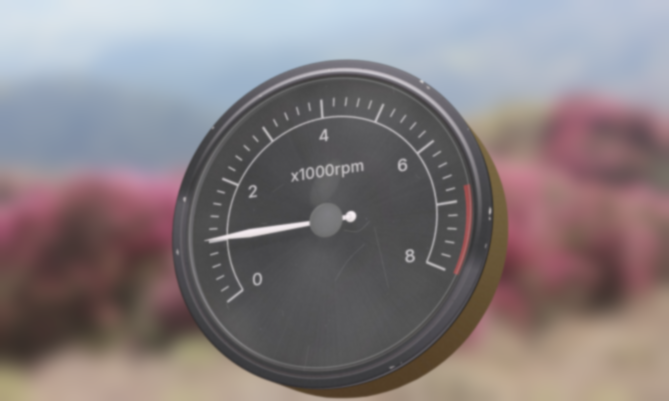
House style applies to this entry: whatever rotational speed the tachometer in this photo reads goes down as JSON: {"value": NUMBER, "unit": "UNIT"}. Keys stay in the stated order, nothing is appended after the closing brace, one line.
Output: {"value": 1000, "unit": "rpm"}
